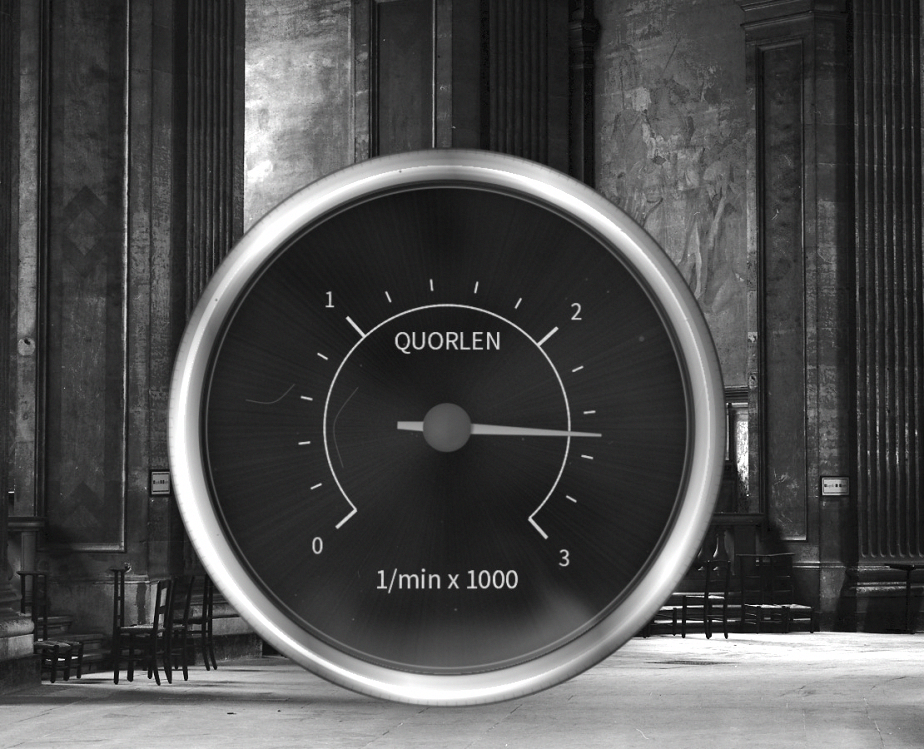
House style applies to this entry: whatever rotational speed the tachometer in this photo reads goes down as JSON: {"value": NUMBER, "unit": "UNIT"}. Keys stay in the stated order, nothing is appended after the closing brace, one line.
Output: {"value": 2500, "unit": "rpm"}
